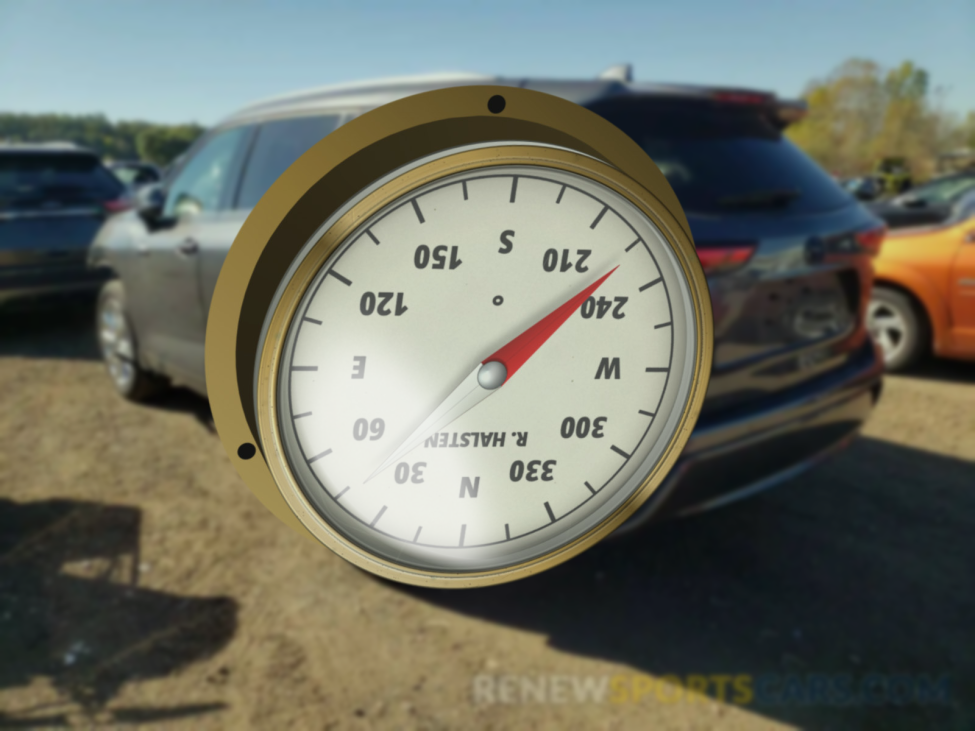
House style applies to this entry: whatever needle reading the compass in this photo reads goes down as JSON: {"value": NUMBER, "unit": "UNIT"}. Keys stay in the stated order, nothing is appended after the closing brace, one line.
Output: {"value": 225, "unit": "°"}
